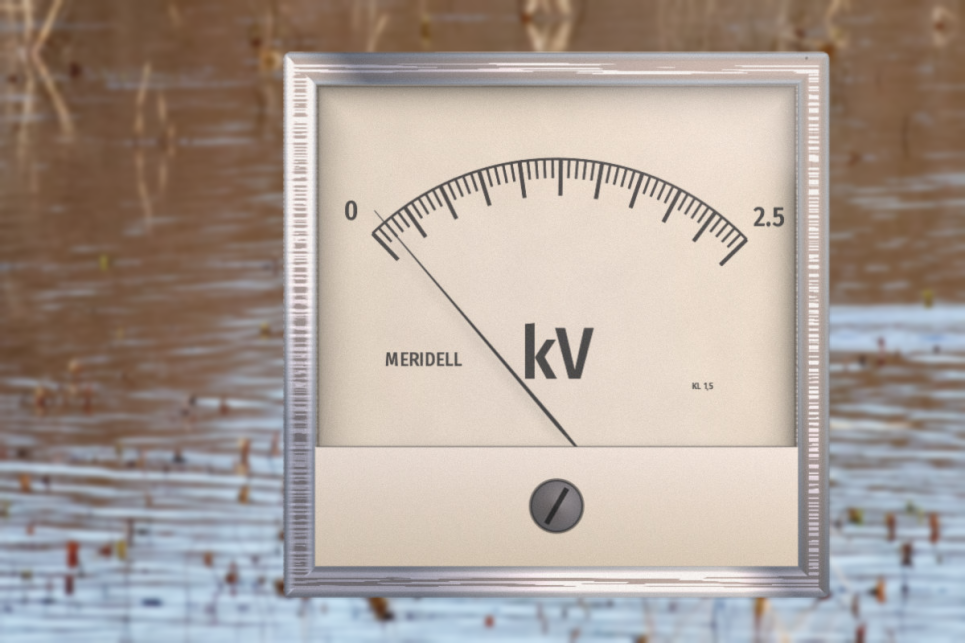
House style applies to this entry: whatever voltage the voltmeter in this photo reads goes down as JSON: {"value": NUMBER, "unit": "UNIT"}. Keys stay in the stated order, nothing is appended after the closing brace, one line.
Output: {"value": 0.1, "unit": "kV"}
